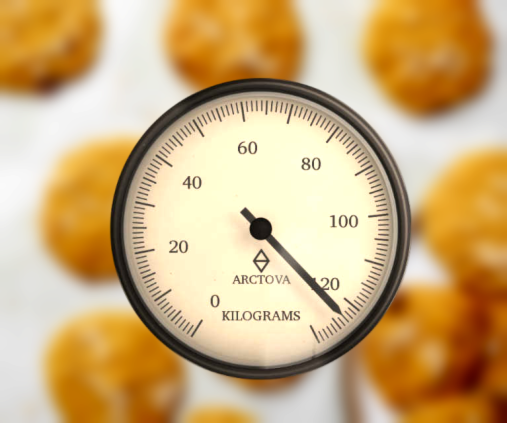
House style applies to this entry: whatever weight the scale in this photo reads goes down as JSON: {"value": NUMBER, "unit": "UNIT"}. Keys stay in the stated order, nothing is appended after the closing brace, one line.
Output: {"value": 123, "unit": "kg"}
